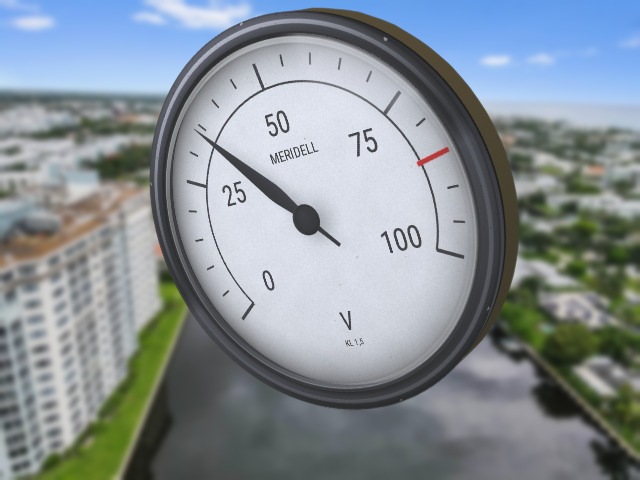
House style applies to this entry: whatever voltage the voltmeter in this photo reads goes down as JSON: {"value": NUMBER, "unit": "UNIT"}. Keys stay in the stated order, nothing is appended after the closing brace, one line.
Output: {"value": 35, "unit": "V"}
